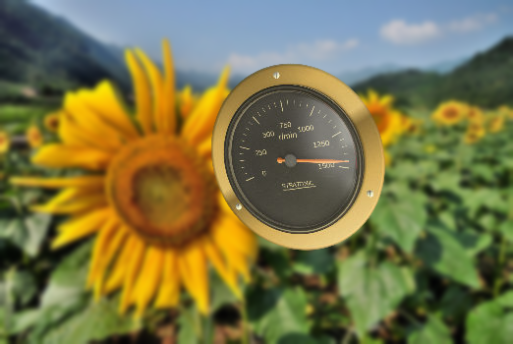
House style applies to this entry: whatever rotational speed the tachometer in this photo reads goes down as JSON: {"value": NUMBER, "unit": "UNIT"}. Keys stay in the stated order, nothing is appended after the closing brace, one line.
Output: {"value": 1450, "unit": "rpm"}
